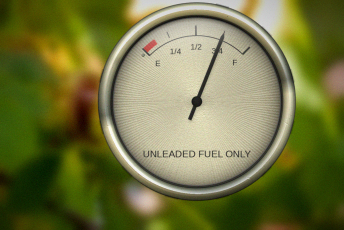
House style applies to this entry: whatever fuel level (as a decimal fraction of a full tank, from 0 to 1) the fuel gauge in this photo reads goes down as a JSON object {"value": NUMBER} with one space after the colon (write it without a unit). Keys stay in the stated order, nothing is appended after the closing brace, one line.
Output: {"value": 0.75}
